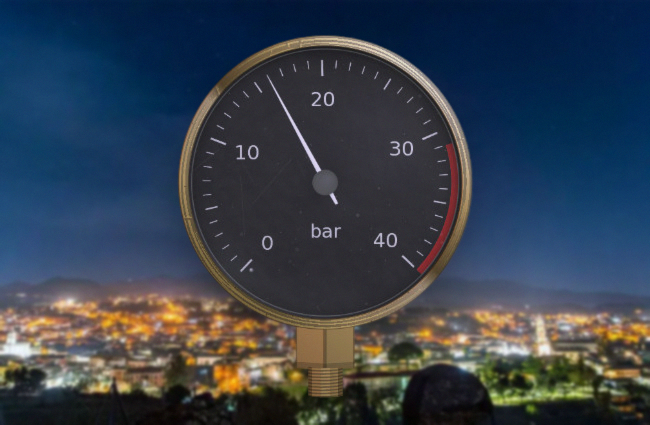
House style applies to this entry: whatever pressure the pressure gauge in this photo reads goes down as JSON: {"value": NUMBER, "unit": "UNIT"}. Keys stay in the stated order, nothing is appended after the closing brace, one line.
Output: {"value": 16, "unit": "bar"}
